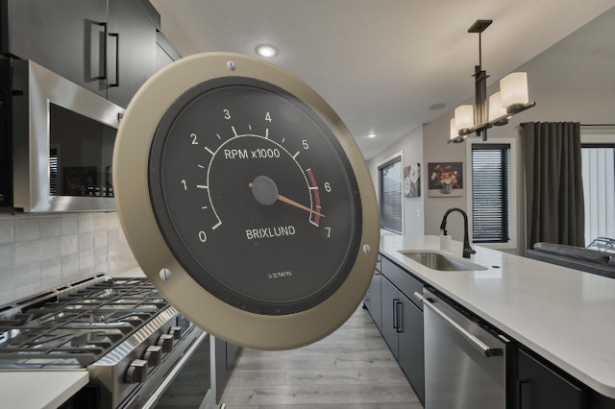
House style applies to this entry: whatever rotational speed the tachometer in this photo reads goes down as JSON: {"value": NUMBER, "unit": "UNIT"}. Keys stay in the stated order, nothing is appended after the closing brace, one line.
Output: {"value": 6750, "unit": "rpm"}
